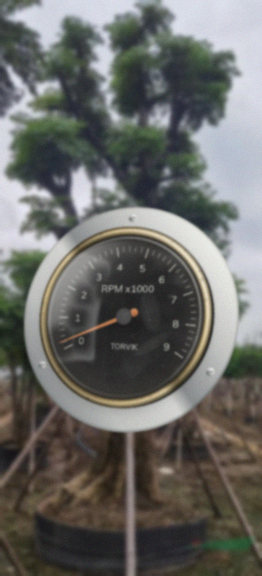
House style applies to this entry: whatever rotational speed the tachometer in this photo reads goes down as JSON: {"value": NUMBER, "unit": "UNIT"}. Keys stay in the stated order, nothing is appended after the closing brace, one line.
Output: {"value": 200, "unit": "rpm"}
